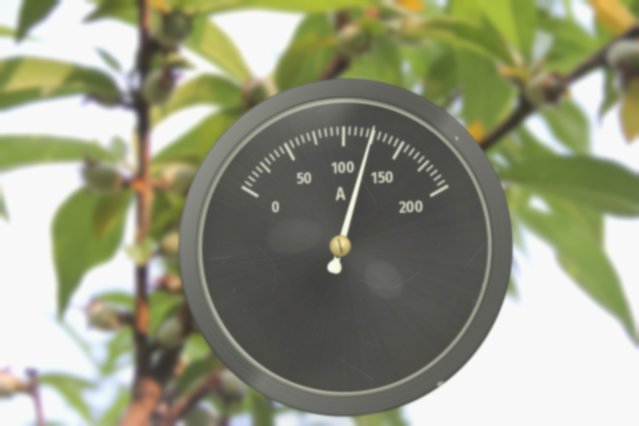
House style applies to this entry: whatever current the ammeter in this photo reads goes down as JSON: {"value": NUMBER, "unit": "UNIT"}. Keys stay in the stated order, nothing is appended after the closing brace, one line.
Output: {"value": 125, "unit": "A"}
